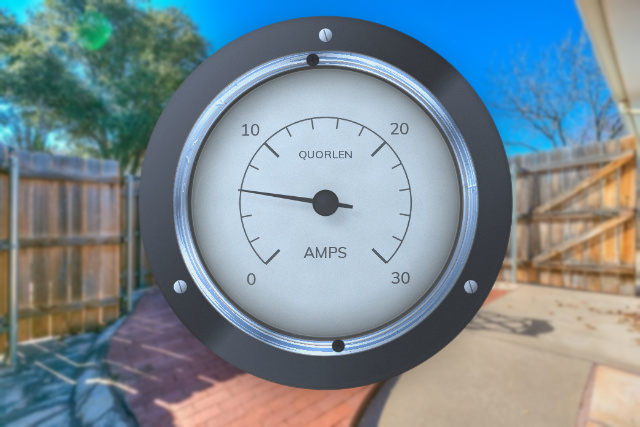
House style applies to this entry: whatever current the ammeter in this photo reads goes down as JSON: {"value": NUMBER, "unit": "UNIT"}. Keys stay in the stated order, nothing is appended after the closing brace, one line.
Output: {"value": 6, "unit": "A"}
